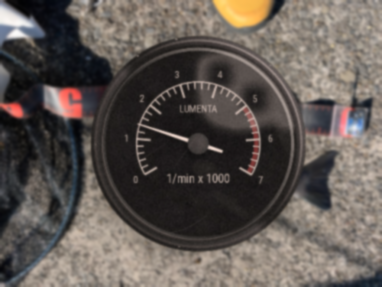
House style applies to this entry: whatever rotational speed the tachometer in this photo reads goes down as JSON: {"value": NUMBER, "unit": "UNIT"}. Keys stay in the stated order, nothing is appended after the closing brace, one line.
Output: {"value": 1400, "unit": "rpm"}
